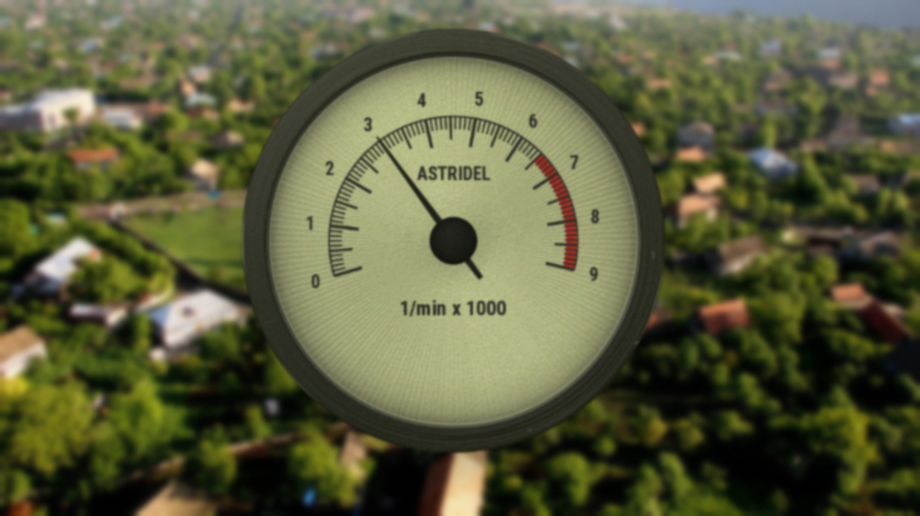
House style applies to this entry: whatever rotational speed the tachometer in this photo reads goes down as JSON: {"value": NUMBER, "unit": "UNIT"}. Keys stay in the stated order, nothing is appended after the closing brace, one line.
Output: {"value": 3000, "unit": "rpm"}
